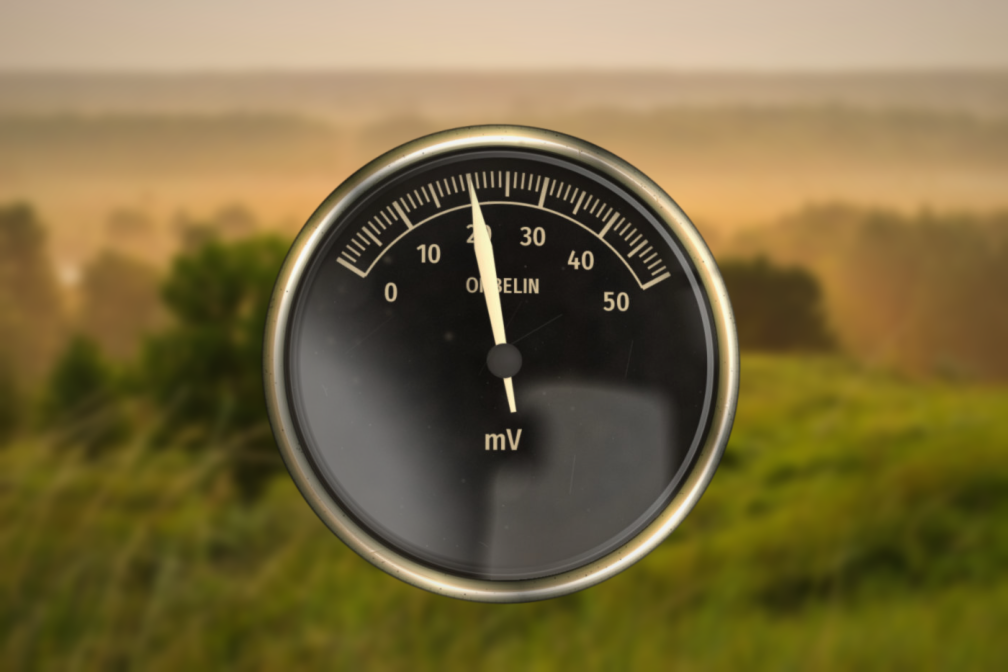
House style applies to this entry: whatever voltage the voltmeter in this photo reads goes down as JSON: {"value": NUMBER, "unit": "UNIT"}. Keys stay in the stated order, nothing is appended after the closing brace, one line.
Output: {"value": 20, "unit": "mV"}
